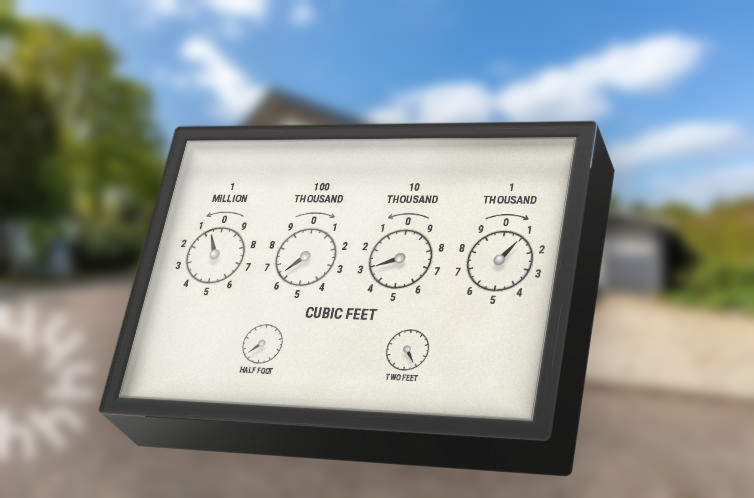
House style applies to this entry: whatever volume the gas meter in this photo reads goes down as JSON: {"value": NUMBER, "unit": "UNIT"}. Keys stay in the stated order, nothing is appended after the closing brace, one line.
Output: {"value": 63100, "unit": "ft³"}
